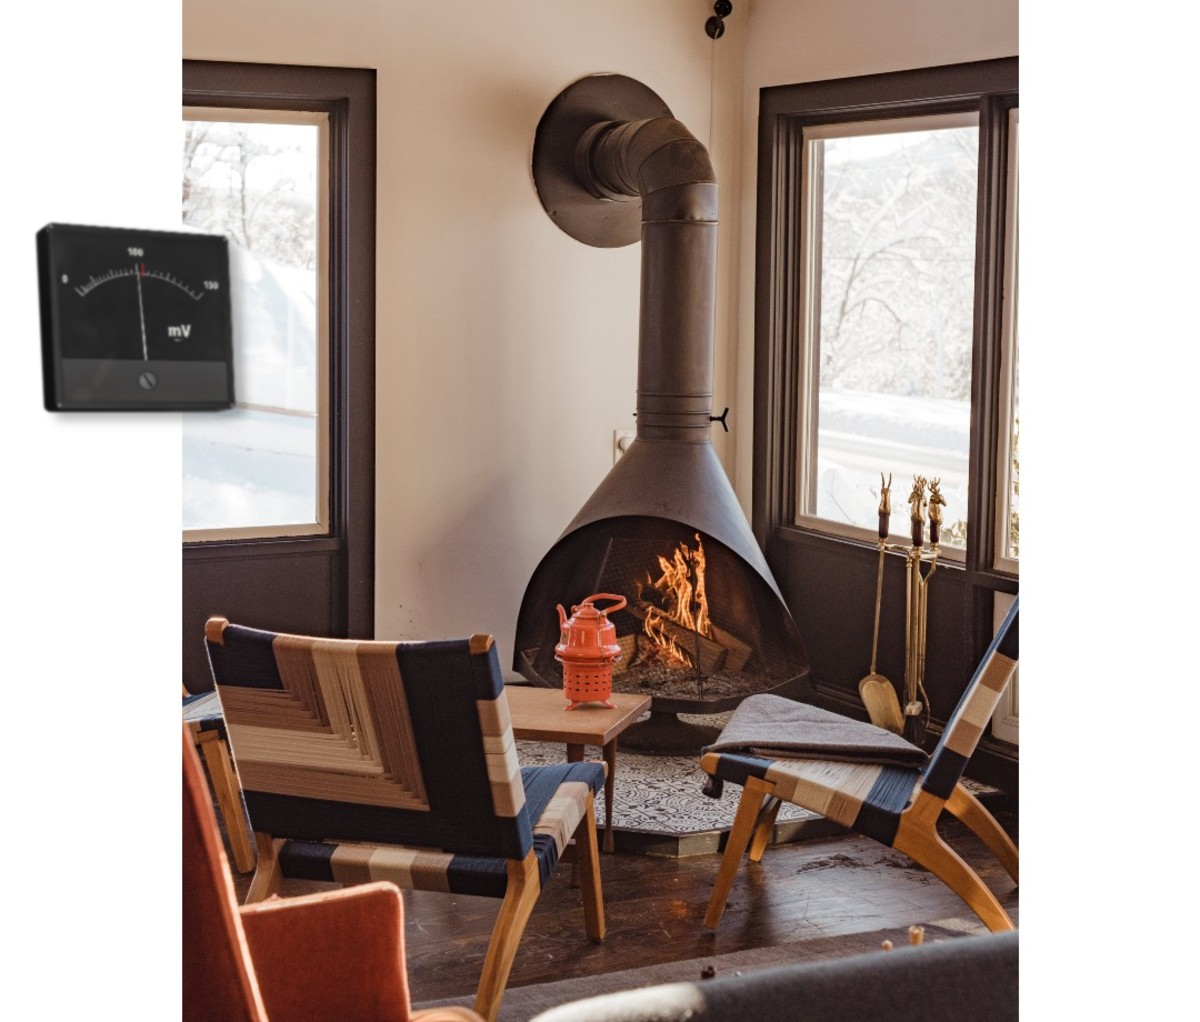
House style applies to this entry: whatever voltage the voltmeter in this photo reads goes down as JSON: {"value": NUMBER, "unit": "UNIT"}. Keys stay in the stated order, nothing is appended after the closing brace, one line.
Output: {"value": 100, "unit": "mV"}
